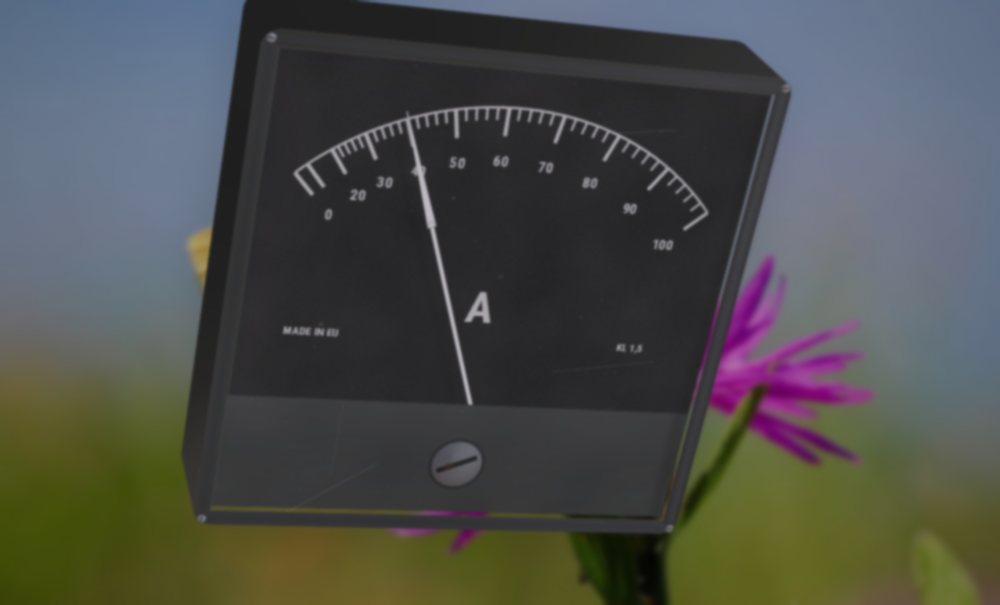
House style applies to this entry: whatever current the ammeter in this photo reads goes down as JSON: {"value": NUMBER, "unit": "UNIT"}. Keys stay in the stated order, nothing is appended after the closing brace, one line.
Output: {"value": 40, "unit": "A"}
